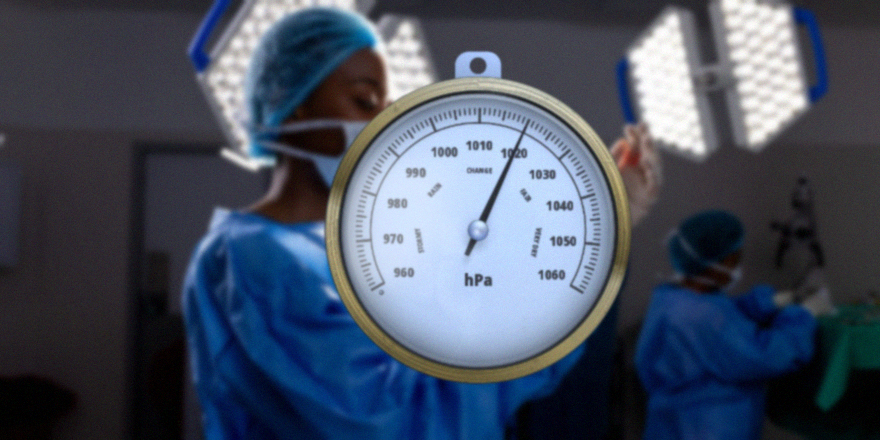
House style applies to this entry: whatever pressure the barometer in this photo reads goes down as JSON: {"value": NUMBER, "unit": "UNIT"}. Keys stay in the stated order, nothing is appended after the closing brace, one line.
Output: {"value": 1020, "unit": "hPa"}
